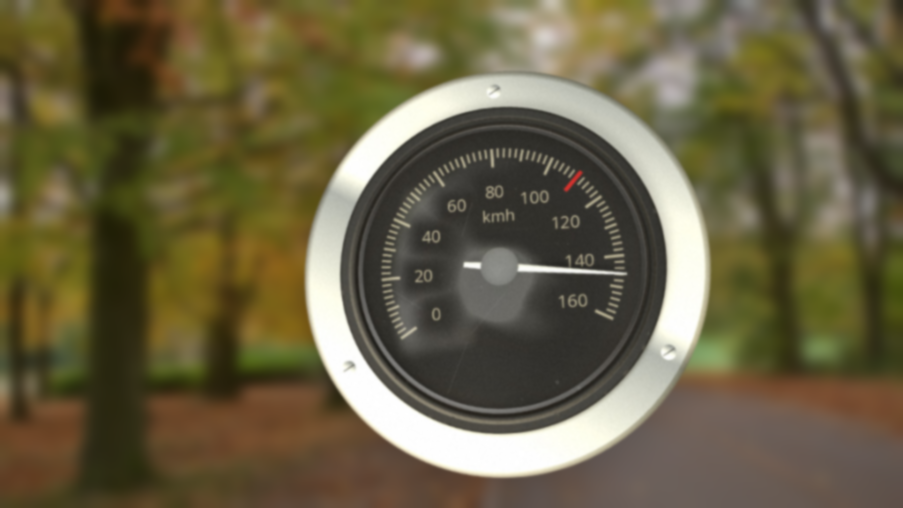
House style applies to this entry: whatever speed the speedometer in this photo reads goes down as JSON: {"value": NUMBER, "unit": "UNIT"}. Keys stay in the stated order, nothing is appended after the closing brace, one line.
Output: {"value": 146, "unit": "km/h"}
